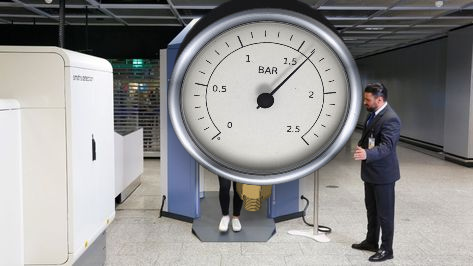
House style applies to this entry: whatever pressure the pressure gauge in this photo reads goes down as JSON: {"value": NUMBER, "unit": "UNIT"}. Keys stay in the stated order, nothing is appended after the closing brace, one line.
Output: {"value": 1.6, "unit": "bar"}
